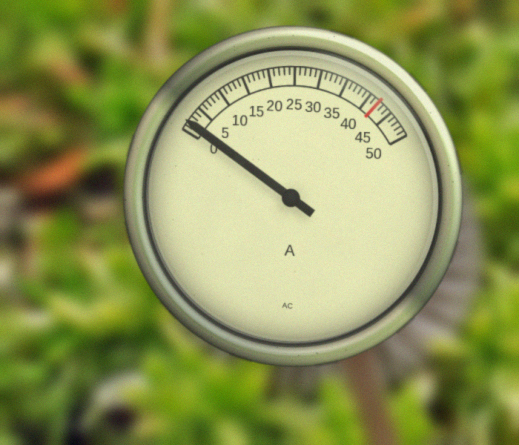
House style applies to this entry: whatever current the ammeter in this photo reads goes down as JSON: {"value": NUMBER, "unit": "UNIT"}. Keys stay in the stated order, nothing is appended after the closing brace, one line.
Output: {"value": 2, "unit": "A"}
